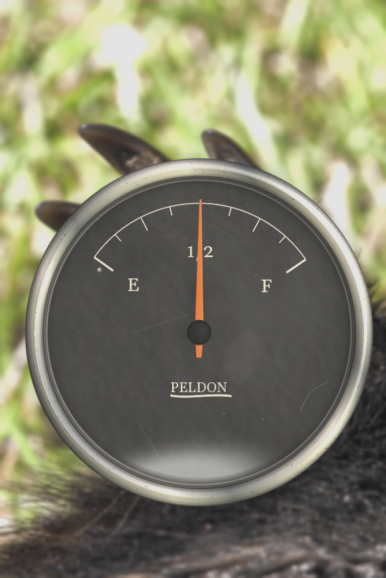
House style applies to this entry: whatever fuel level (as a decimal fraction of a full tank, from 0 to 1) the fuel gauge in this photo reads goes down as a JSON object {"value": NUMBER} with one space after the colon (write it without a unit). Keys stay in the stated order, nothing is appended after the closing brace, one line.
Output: {"value": 0.5}
